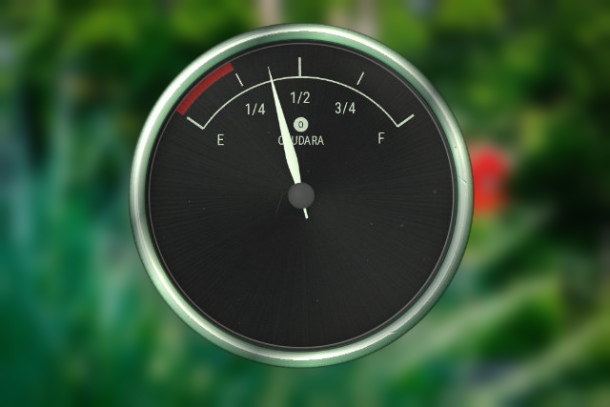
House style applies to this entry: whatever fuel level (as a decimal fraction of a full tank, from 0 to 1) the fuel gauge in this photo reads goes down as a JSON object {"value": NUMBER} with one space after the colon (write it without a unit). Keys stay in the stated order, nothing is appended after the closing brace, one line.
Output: {"value": 0.375}
